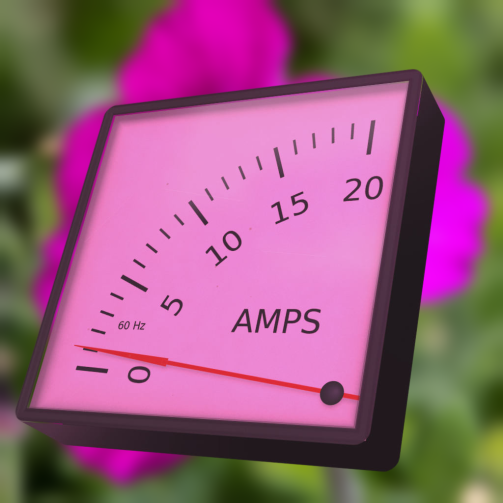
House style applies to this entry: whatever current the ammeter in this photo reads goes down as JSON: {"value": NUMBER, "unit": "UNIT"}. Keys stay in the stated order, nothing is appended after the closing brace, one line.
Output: {"value": 1, "unit": "A"}
